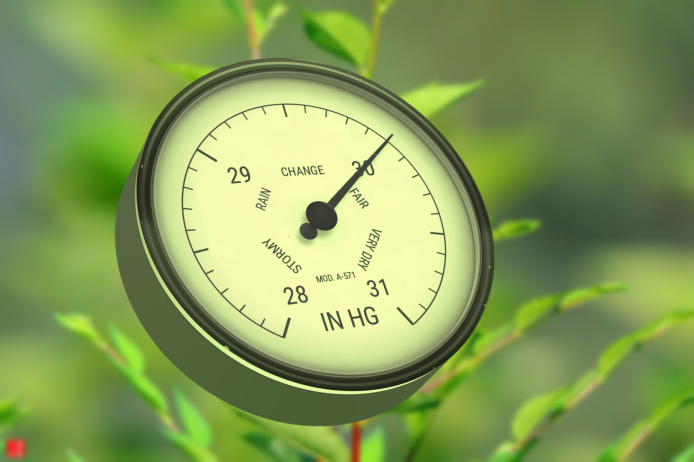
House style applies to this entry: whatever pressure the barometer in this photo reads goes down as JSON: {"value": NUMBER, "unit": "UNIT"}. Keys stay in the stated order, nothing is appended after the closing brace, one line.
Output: {"value": 30, "unit": "inHg"}
